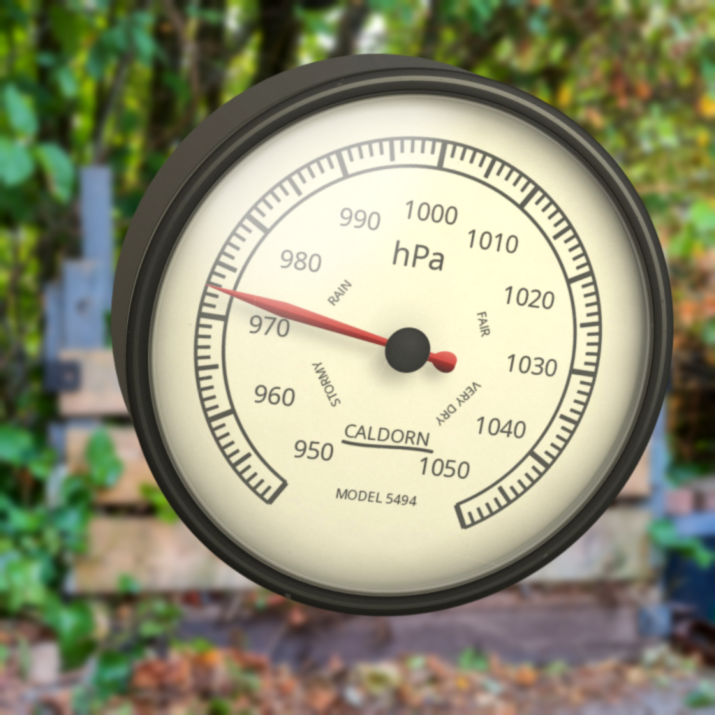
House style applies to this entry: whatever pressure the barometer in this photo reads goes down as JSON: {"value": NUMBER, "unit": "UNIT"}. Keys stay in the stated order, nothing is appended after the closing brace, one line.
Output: {"value": 973, "unit": "hPa"}
